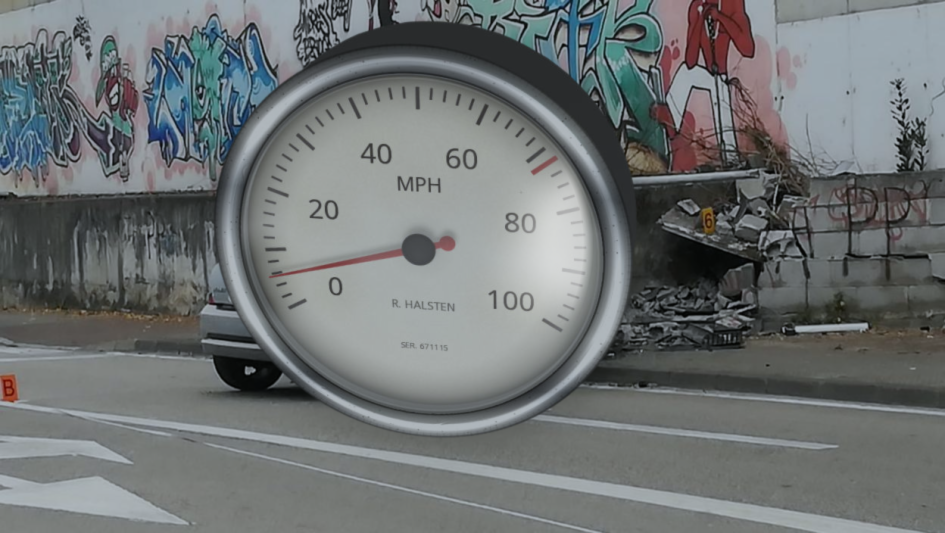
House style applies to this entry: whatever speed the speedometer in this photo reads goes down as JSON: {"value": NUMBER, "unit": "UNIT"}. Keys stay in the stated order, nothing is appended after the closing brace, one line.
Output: {"value": 6, "unit": "mph"}
